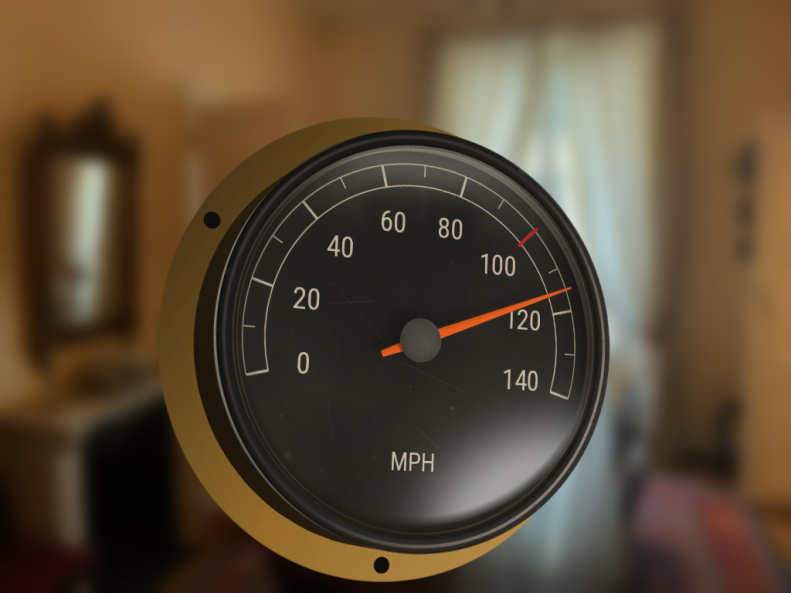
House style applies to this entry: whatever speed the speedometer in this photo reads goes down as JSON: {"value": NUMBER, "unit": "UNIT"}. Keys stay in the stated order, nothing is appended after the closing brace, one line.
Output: {"value": 115, "unit": "mph"}
